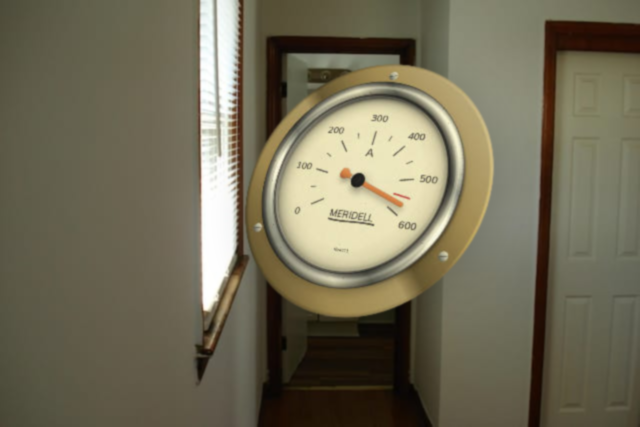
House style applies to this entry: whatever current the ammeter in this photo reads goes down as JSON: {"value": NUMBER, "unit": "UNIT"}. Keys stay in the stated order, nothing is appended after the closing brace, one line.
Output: {"value": 575, "unit": "A"}
